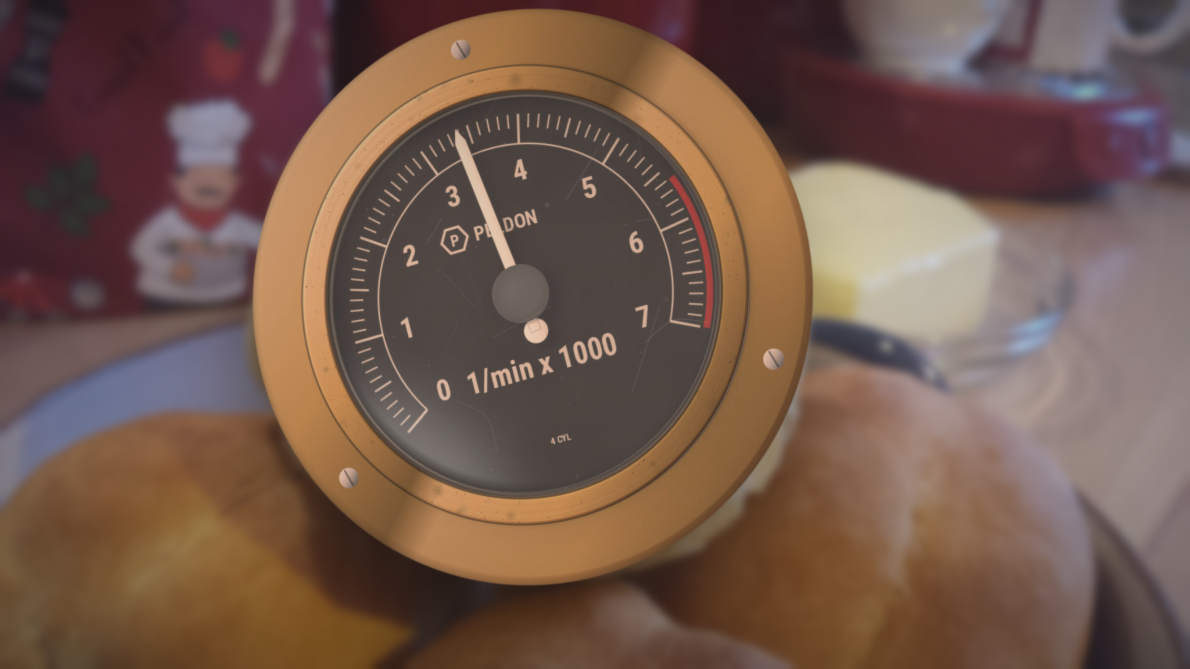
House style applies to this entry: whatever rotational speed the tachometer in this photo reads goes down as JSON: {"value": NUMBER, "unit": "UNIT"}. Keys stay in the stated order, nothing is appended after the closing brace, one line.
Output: {"value": 3400, "unit": "rpm"}
